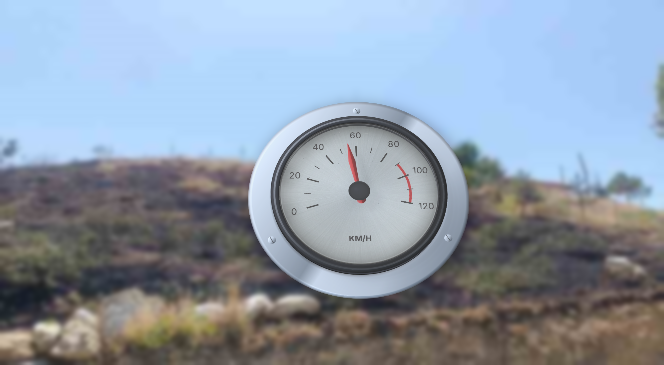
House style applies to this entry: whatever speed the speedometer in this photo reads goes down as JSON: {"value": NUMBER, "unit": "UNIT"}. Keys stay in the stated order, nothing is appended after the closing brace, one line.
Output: {"value": 55, "unit": "km/h"}
